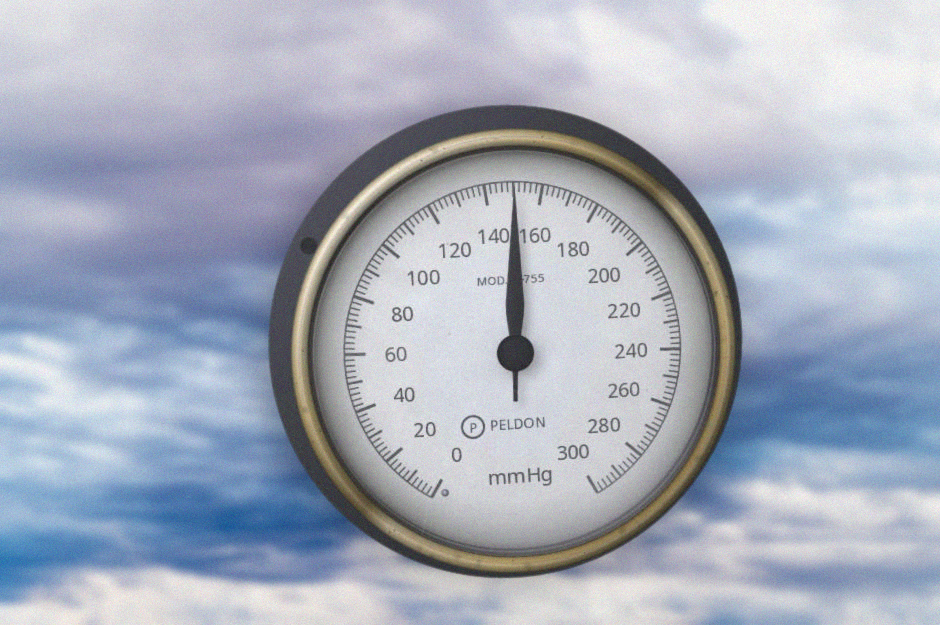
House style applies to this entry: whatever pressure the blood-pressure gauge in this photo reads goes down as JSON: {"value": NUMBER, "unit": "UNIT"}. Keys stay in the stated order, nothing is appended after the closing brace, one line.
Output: {"value": 150, "unit": "mmHg"}
